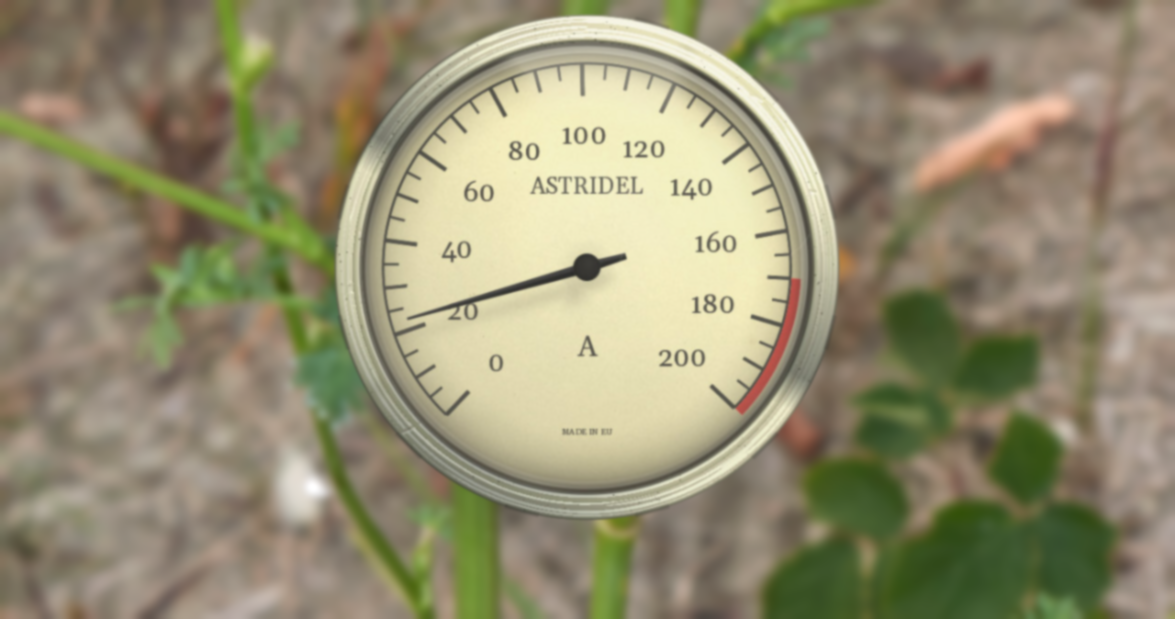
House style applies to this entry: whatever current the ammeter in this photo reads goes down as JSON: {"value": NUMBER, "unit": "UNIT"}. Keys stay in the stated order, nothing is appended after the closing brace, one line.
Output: {"value": 22.5, "unit": "A"}
